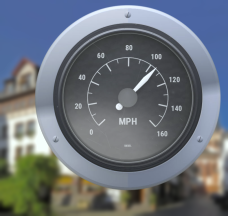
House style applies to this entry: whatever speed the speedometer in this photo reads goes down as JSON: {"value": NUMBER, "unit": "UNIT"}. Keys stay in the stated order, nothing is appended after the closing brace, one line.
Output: {"value": 105, "unit": "mph"}
